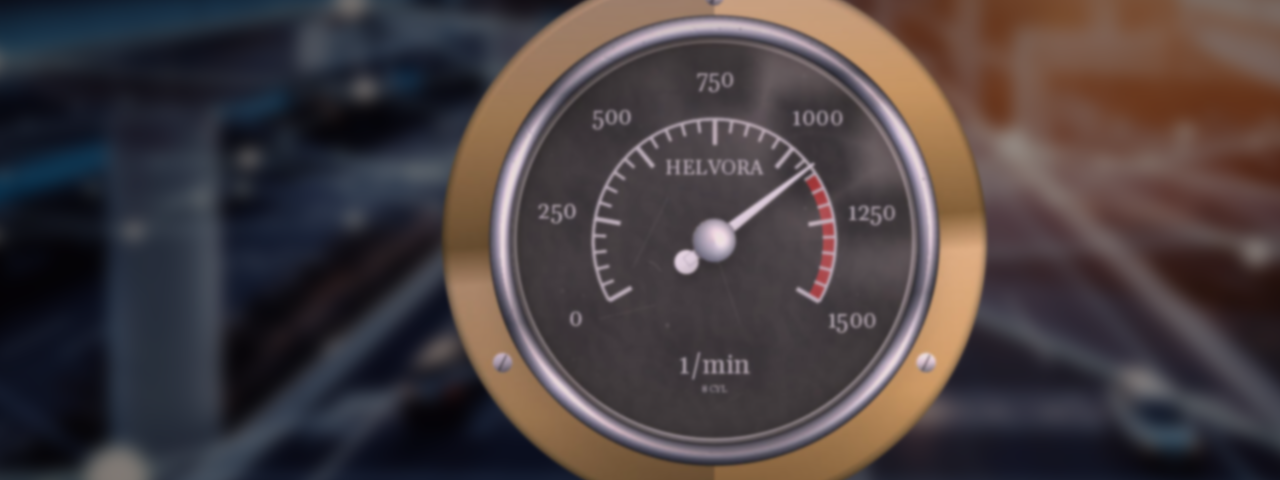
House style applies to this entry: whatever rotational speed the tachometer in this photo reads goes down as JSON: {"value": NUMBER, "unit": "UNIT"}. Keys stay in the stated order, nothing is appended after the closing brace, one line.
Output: {"value": 1075, "unit": "rpm"}
